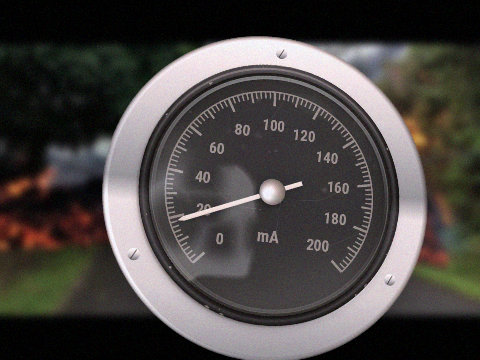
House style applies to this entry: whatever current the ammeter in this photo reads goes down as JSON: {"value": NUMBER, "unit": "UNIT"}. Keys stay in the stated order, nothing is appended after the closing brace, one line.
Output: {"value": 18, "unit": "mA"}
